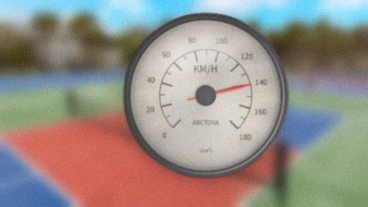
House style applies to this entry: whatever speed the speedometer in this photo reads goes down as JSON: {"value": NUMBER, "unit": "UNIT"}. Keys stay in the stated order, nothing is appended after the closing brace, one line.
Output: {"value": 140, "unit": "km/h"}
